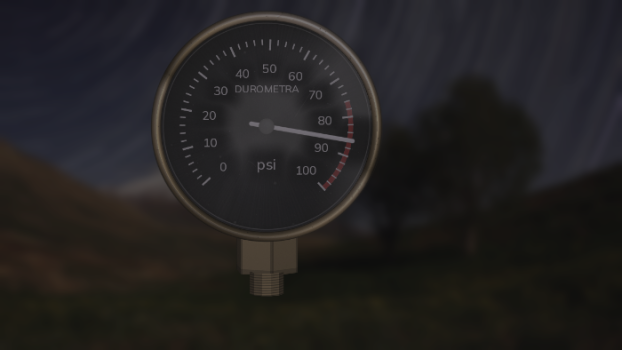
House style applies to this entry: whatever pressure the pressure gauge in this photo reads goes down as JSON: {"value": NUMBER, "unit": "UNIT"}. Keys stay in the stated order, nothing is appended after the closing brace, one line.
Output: {"value": 86, "unit": "psi"}
